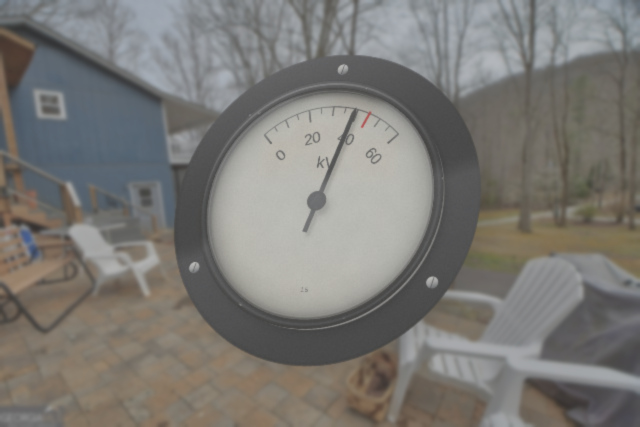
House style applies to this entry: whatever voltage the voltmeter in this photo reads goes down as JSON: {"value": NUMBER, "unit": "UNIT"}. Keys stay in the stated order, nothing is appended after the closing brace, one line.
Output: {"value": 40, "unit": "kV"}
